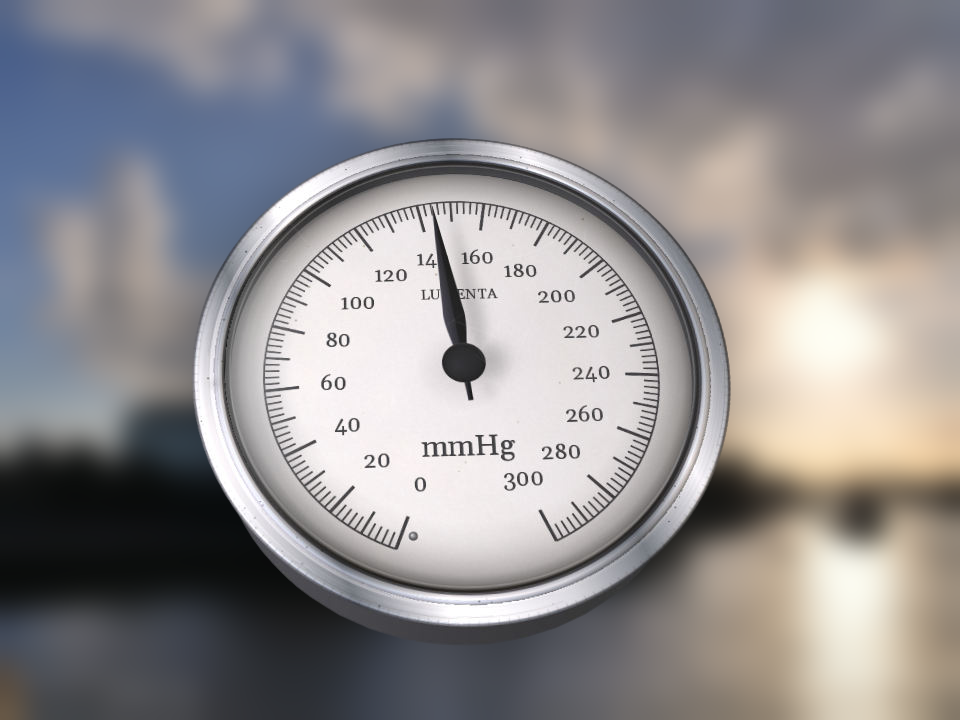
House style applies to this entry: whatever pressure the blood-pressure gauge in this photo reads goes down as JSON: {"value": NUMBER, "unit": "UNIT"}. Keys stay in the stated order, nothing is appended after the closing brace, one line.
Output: {"value": 144, "unit": "mmHg"}
